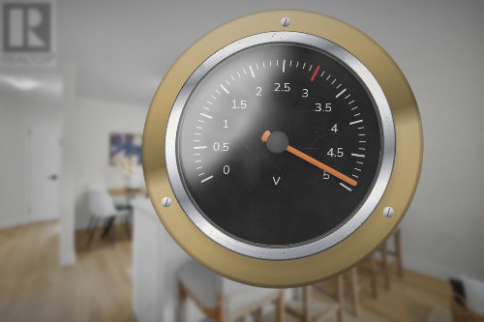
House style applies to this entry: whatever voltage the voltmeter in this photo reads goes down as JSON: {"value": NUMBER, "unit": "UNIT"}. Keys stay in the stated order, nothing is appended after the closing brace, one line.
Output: {"value": 4.9, "unit": "V"}
